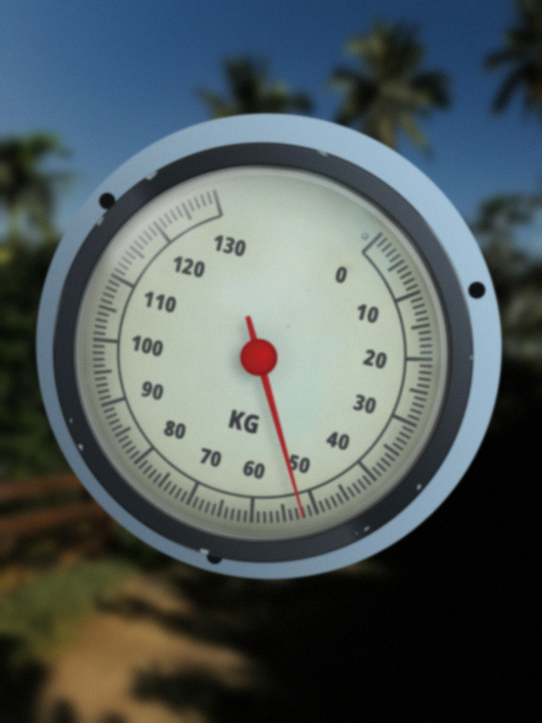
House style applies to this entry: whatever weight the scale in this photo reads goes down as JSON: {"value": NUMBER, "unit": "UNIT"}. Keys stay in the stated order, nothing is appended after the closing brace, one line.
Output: {"value": 52, "unit": "kg"}
